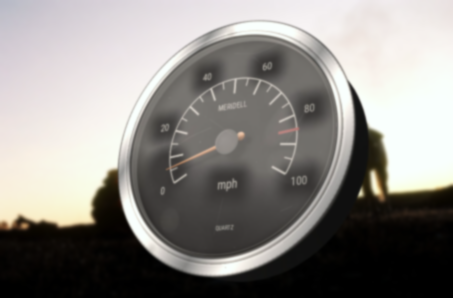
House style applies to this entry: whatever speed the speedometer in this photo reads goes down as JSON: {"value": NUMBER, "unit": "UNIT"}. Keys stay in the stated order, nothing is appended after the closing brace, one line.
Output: {"value": 5, "unit": "mph"}
